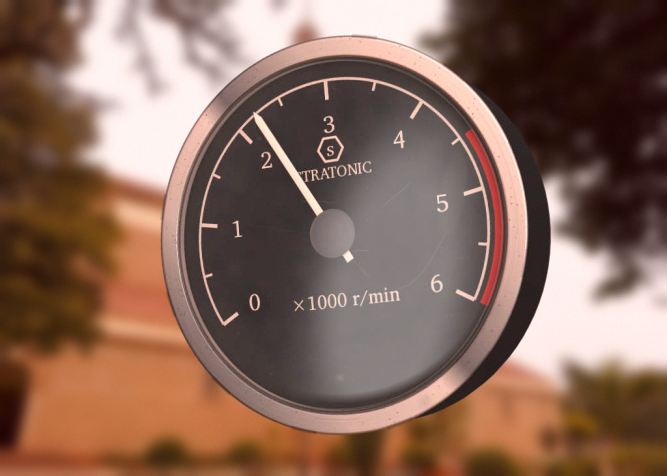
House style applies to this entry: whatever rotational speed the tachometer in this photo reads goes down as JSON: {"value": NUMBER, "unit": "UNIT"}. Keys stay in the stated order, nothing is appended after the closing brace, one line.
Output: {"value": 2250, "unit": "rpm"}
